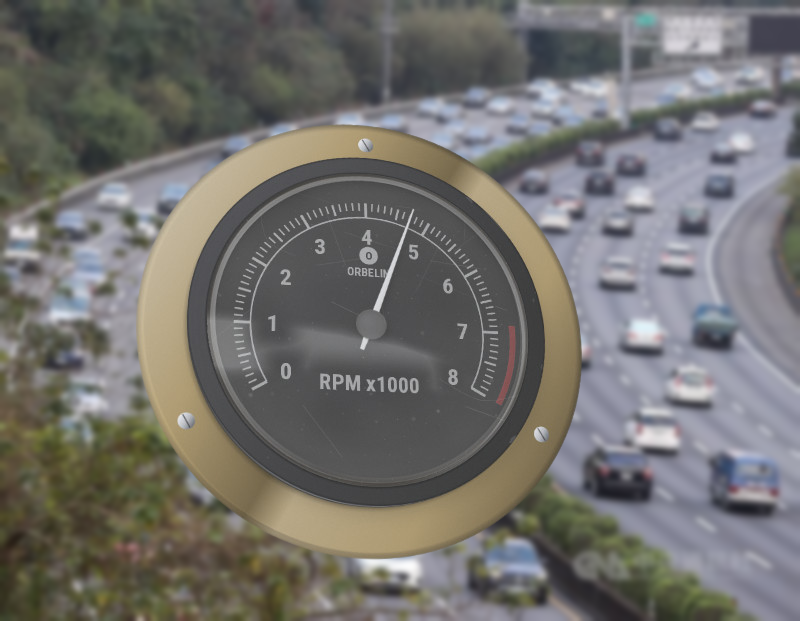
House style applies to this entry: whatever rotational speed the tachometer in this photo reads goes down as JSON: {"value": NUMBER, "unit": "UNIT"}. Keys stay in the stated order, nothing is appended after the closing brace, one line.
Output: {"value": 4700, "unit": "rpm"}
